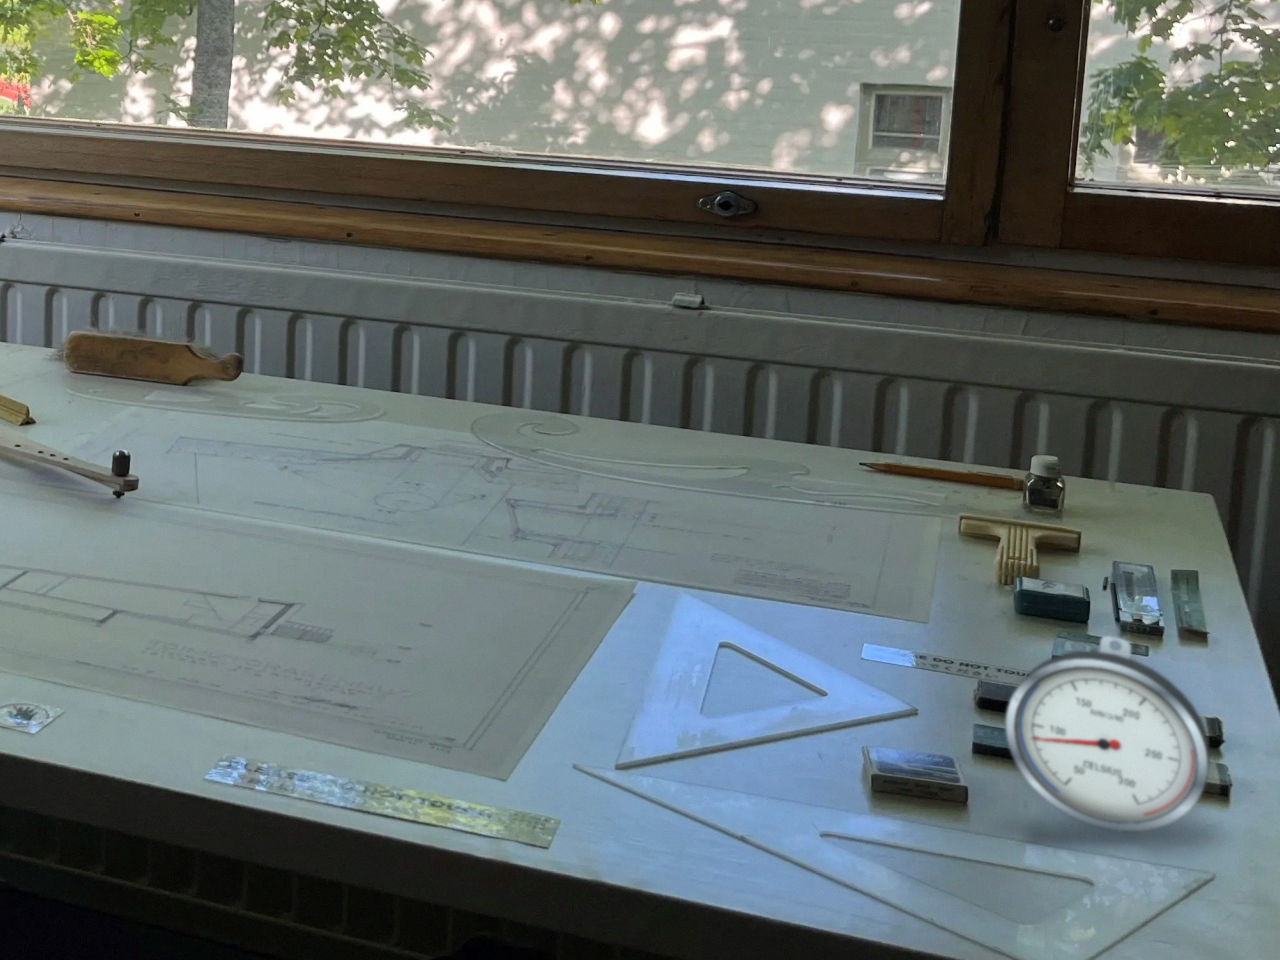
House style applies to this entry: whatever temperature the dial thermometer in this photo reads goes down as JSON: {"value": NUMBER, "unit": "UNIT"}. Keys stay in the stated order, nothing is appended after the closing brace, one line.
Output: {"value": 90, "unit": "°C"}
